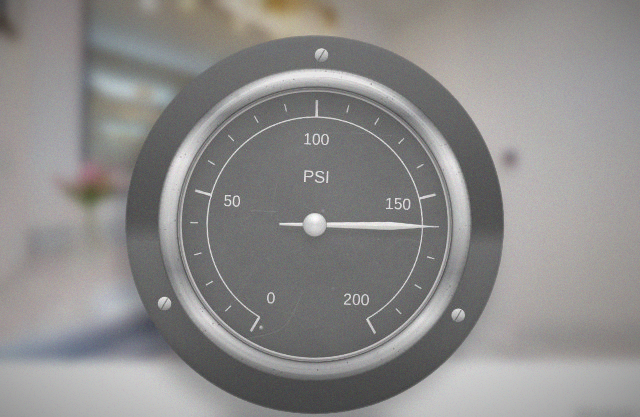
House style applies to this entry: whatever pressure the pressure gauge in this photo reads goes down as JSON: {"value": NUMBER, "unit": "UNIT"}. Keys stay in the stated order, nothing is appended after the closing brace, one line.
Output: {"value": 160, "unit": "psi"}
